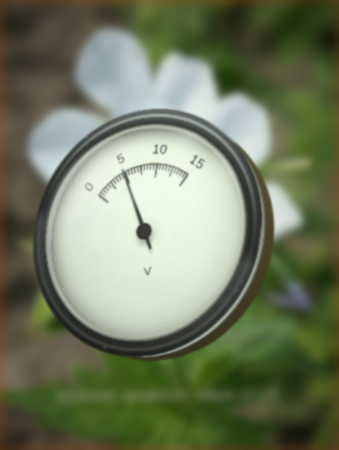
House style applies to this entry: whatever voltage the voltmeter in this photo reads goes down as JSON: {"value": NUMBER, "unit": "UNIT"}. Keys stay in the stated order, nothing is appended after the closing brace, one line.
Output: {"value": 5, "unit": "V"}
